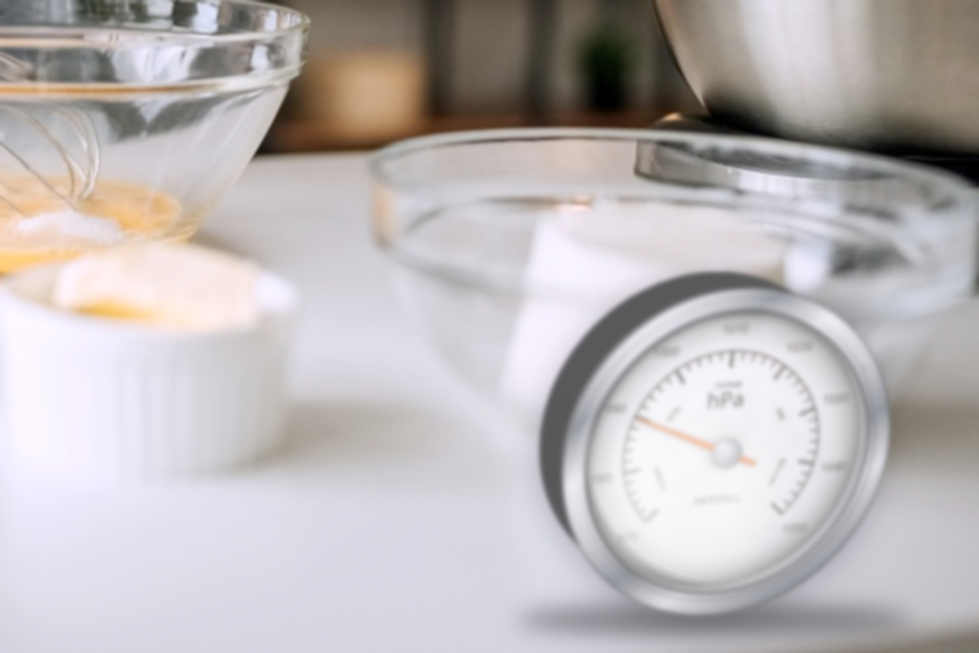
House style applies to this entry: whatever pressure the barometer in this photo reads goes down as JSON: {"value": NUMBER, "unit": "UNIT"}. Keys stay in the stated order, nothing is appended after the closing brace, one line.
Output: {"value": 990, "unit": "hPa"}
